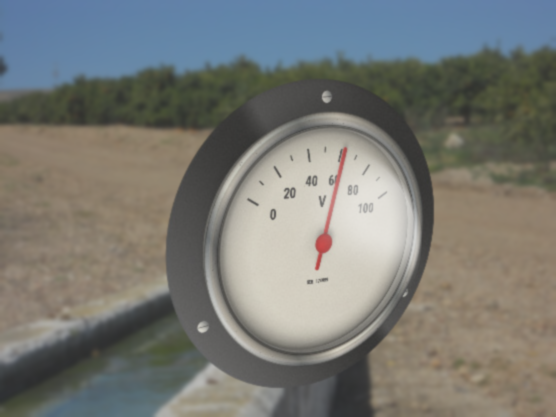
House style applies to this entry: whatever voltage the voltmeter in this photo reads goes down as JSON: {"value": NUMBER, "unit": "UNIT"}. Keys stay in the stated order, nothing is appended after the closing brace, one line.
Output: {"value": 60, "unit": "V"}
